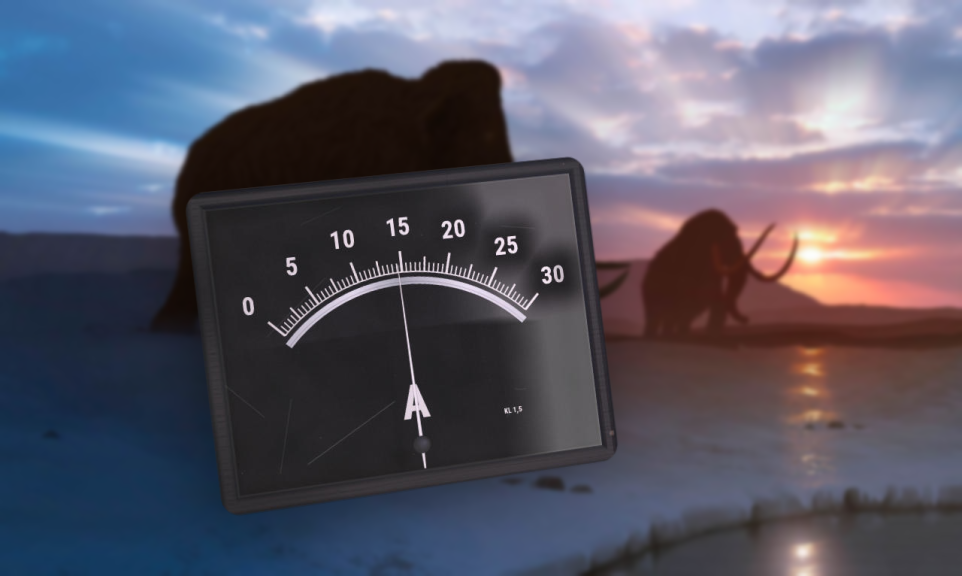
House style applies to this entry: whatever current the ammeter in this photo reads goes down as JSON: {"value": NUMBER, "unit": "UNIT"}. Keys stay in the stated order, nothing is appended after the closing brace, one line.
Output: {"value": 14.5, "unit": "A"}
